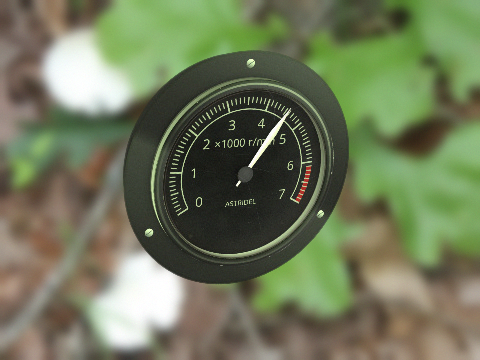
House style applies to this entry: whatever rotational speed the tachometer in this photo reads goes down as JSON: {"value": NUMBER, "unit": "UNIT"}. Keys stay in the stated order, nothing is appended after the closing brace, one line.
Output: {"value": 4500, "unit": "rpm"}
